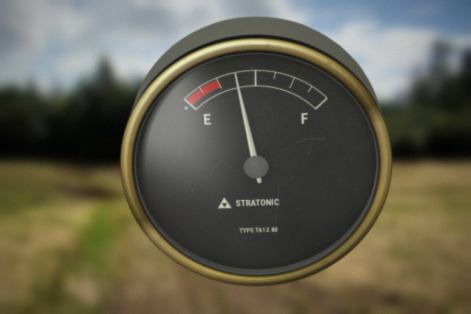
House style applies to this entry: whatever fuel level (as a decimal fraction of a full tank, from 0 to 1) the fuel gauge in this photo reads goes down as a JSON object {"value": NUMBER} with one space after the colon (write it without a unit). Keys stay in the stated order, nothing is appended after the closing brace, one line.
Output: {"value": 0.375}
